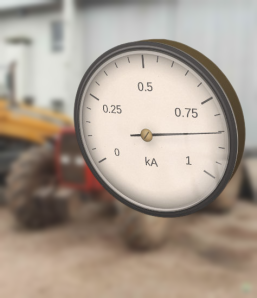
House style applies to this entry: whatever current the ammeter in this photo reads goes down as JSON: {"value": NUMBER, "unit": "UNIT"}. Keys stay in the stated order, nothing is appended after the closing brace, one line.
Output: {"value": 0.85, "unit": "kA"}
